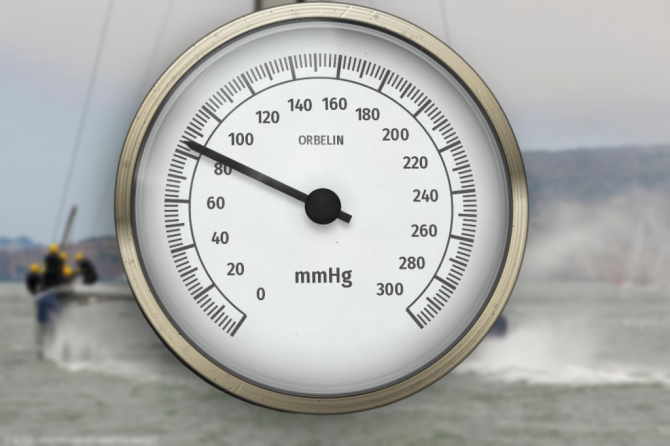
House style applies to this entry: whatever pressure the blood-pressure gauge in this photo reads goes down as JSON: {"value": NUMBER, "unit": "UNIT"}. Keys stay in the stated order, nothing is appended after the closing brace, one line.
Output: {"value": 84, "unit": "mmHg"}
